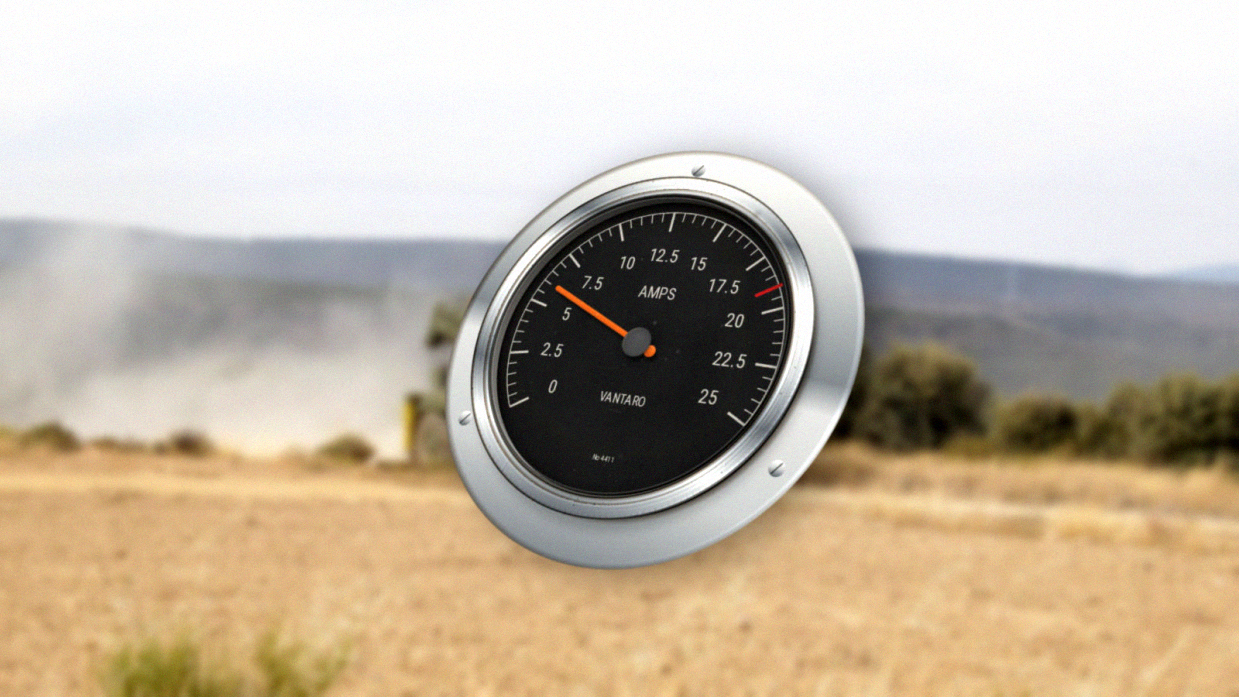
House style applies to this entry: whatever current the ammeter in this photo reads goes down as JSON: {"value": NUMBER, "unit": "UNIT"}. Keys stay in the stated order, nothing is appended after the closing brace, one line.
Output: {"value": 6, "unit": "A"}
